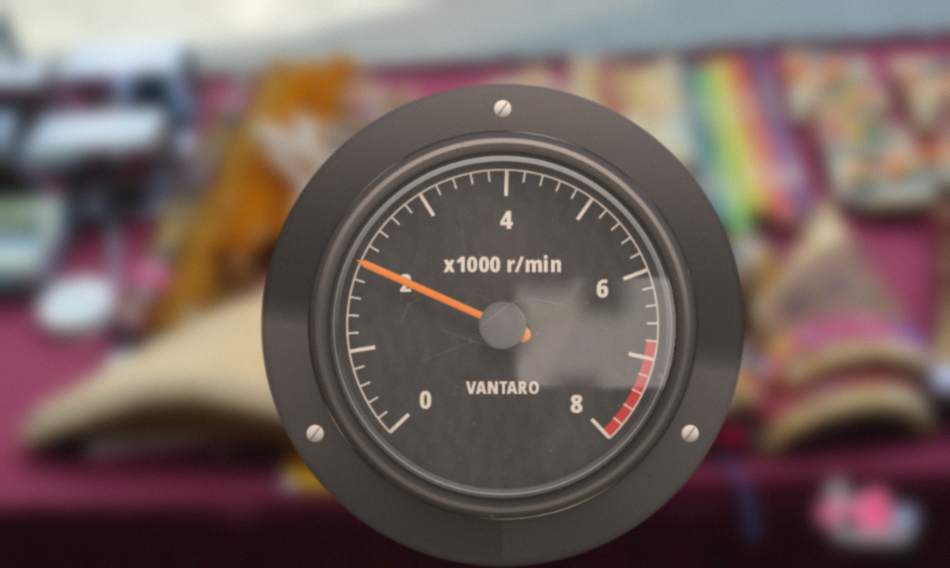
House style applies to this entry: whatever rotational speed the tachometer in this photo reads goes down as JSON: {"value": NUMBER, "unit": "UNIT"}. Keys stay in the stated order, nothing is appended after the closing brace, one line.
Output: {"value": 2000, "unit": "rpm"}
